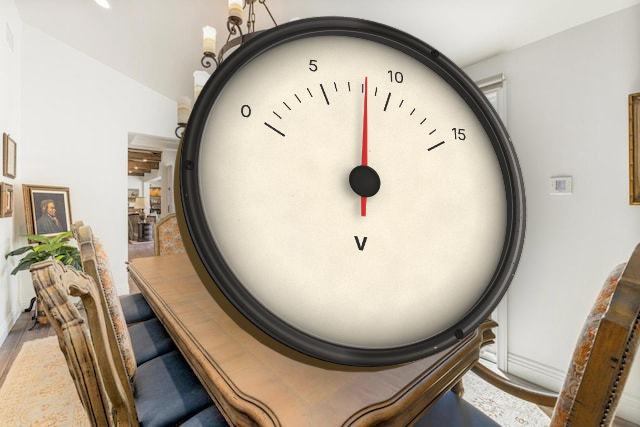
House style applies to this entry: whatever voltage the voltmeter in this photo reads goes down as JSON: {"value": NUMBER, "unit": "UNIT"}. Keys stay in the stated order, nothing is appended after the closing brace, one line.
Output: {"value": 8, "unit": "V"}
